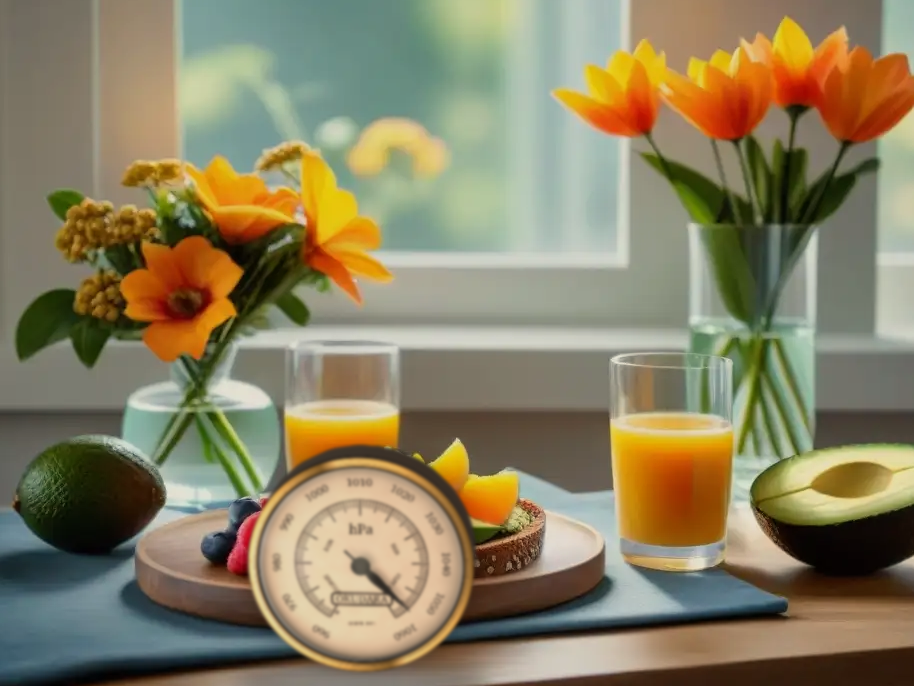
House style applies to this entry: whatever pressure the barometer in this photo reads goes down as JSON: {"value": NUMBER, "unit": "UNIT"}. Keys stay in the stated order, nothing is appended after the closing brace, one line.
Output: {"value": 1055, "unit": "hPa"}
